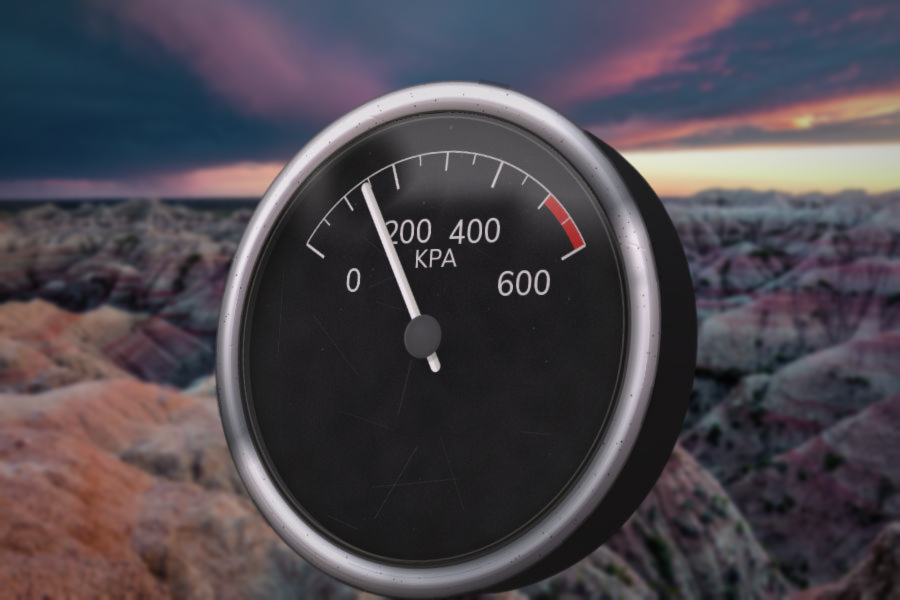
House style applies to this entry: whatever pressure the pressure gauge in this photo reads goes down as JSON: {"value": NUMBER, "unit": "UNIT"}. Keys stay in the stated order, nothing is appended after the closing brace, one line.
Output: {"value": 150, "unit": "kPa"}
